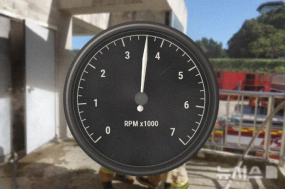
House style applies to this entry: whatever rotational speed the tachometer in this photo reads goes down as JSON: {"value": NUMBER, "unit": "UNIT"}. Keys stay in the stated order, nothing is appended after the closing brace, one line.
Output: {"value": 3600, "unit": "rpm"}
